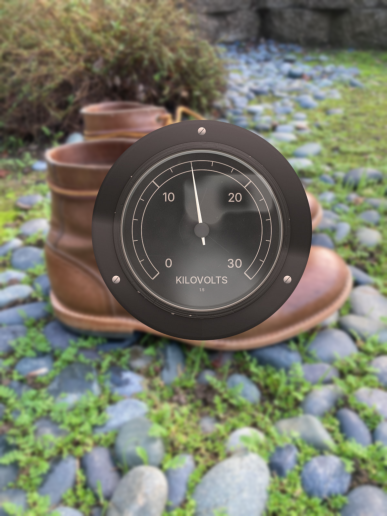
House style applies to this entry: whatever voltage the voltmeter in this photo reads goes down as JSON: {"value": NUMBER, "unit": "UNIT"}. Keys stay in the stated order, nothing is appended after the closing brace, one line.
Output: {"value": 14, "unit": "kV"}
